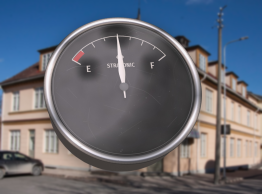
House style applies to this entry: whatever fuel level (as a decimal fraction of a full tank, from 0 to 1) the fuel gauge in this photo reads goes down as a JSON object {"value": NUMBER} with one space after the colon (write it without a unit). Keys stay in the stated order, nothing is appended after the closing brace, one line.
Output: {"value": 0.5}
